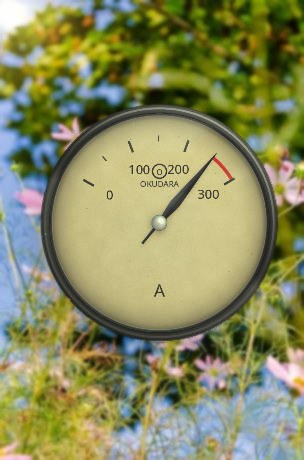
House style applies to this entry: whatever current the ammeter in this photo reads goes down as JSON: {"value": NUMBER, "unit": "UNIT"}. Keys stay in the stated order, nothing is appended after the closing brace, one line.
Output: {"value": 250, "unit": "A"}
